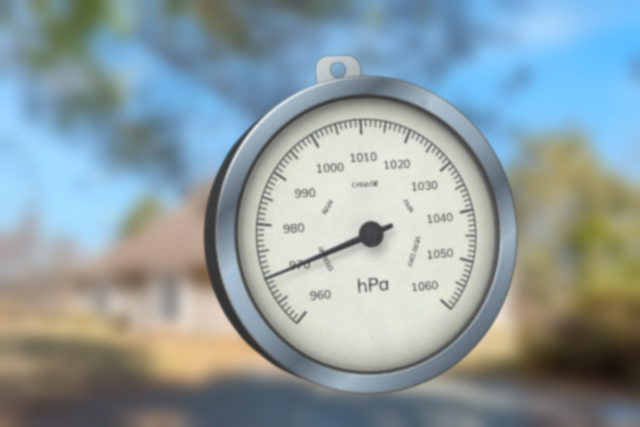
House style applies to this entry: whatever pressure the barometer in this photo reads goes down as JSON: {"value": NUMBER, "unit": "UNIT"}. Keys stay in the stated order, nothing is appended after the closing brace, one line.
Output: {"value": 970, "unit": "hPa"}
